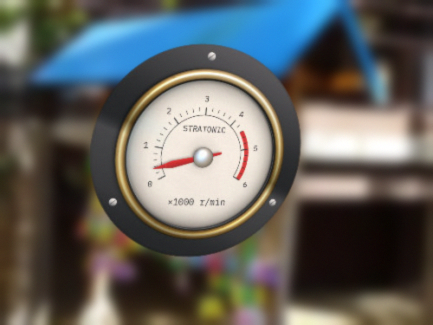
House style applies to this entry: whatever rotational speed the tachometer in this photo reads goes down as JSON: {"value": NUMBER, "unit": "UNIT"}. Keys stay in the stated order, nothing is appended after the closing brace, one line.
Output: {"value": 400, "unit": "rpm"}
